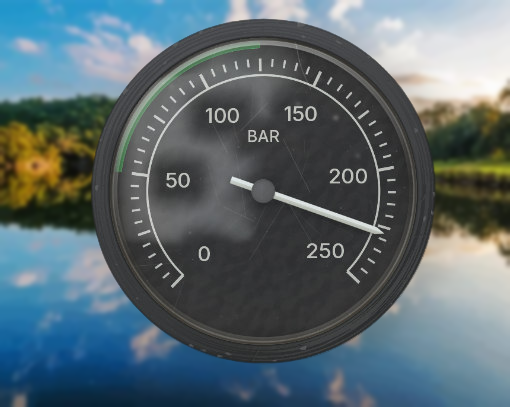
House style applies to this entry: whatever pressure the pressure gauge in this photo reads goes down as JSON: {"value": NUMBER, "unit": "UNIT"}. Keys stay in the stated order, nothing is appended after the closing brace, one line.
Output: {"value": 227.5, "unit": "bar"}
